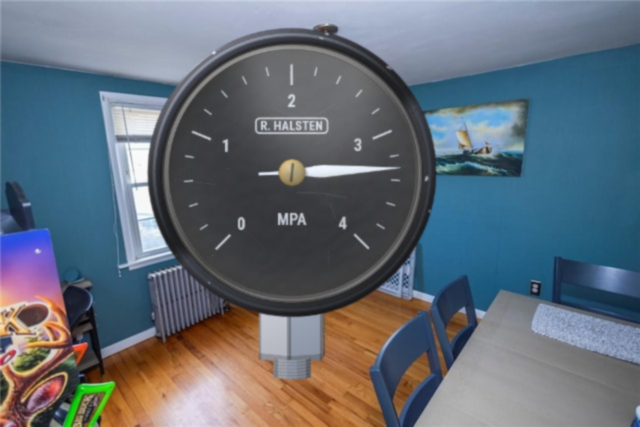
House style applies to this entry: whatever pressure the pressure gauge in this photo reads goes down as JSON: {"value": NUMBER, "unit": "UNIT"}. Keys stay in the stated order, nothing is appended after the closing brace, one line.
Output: {"value": 3.3, "unit": "MPa"}
